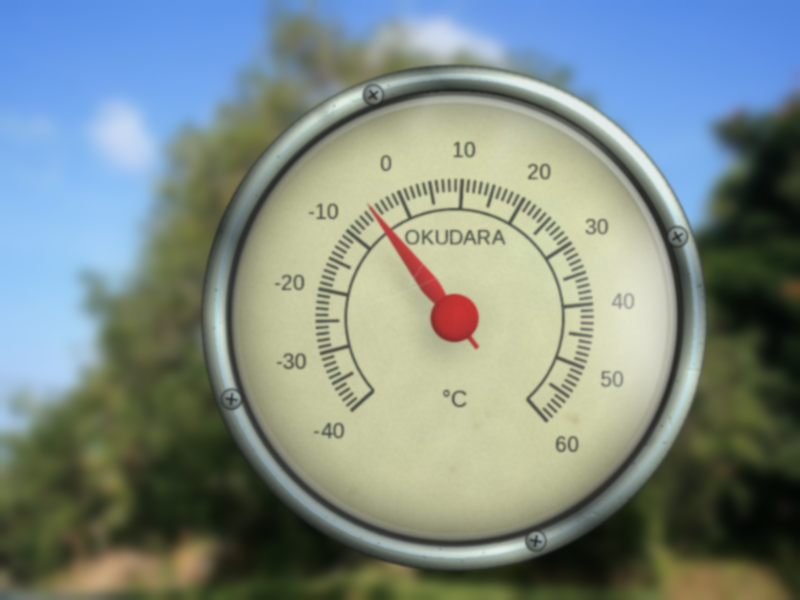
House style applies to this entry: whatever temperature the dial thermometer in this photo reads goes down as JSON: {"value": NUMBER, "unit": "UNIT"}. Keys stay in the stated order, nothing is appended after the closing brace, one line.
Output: {"value": -5, "unit": "°C"}
